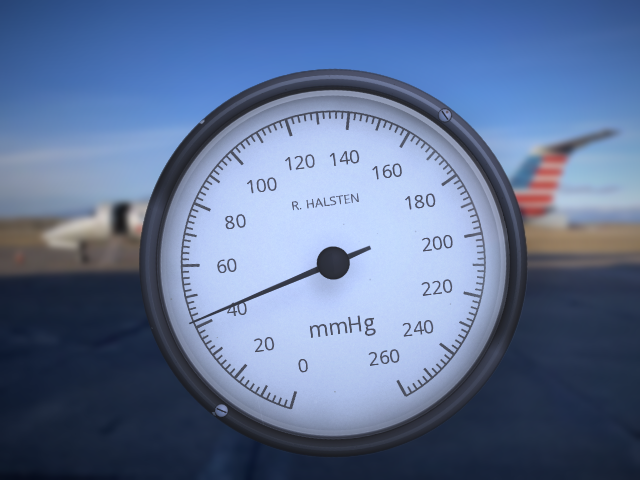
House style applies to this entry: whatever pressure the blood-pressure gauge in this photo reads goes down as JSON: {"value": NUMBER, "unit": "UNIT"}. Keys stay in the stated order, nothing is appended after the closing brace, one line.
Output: {"value": 42, "unit": "mmHg"}
